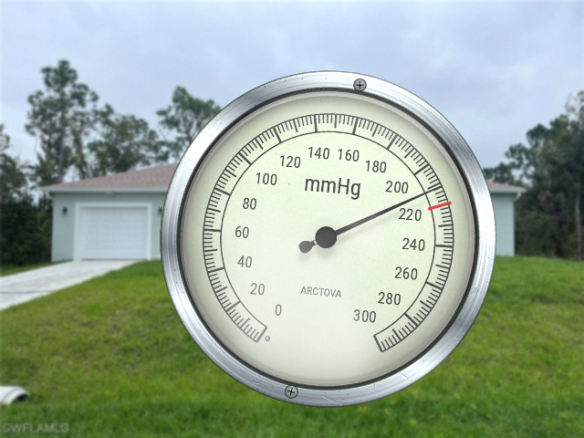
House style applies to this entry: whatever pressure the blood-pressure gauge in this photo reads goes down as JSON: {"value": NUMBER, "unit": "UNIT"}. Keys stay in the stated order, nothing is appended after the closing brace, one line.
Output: {"value": 212, "unit": "mmHg"}
